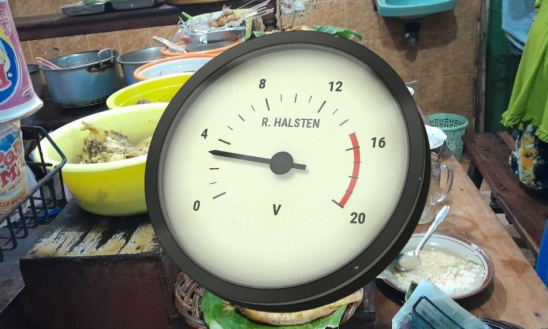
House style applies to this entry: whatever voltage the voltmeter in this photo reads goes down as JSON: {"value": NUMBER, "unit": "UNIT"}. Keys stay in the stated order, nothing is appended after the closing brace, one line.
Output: {"value": 3, "unit": "V"}
